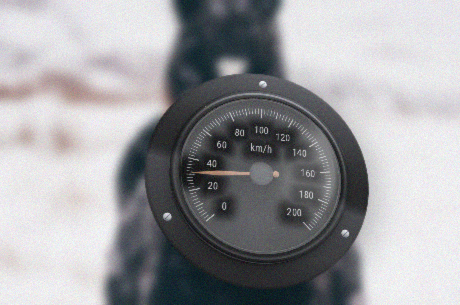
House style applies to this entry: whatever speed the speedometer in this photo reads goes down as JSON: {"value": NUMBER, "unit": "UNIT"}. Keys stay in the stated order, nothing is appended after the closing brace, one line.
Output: {"value": 30, "unit": "km/h"}
